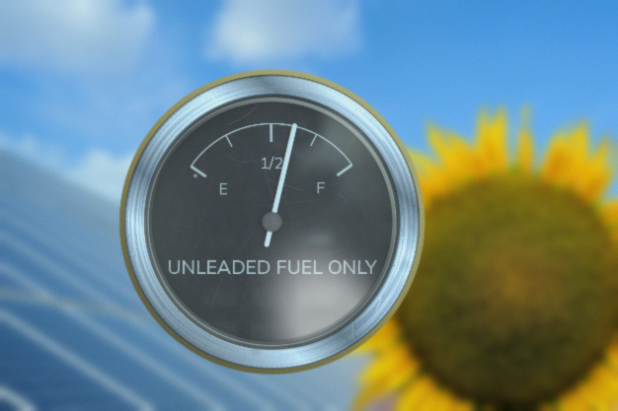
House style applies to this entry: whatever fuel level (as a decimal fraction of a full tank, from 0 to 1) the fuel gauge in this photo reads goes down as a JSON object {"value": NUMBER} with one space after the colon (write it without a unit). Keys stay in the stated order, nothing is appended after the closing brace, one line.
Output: {"value": 0.625}
